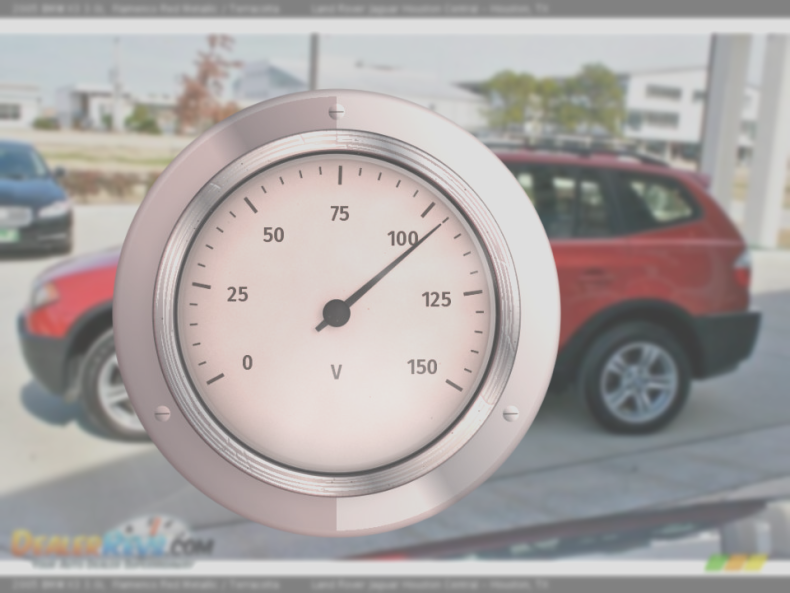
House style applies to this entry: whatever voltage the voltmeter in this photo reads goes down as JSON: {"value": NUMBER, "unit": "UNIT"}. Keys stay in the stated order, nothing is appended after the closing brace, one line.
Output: {"value": 105, "unit": "V"}
